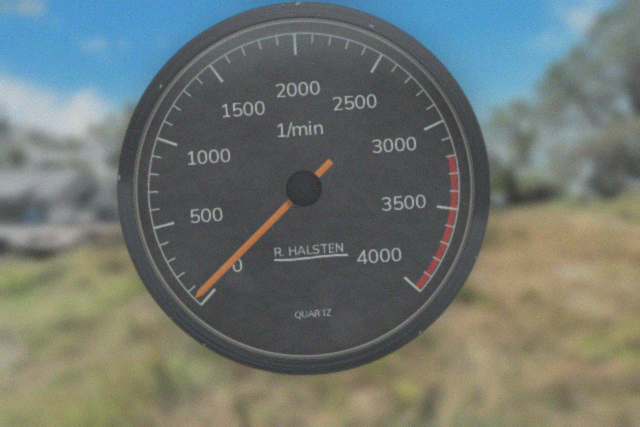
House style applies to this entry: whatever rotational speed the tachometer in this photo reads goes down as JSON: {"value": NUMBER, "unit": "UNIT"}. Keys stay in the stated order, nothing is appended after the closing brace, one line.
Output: {"value": 50, "unit": "rpm"}
